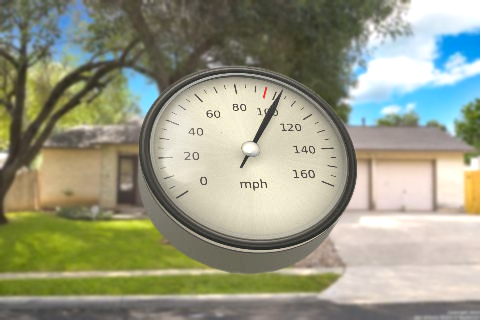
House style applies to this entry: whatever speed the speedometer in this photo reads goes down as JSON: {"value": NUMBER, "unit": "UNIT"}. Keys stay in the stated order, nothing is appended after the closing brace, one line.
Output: {"value": 102.5, "unit": "mph"}
